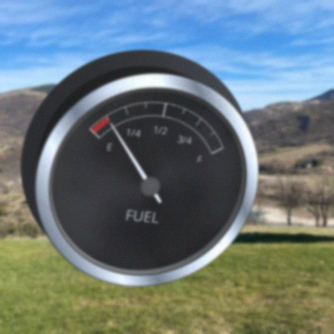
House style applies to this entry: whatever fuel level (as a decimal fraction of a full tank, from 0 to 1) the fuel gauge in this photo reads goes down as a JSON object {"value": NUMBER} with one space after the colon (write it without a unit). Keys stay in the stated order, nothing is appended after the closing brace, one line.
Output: {"value": 0.125}
